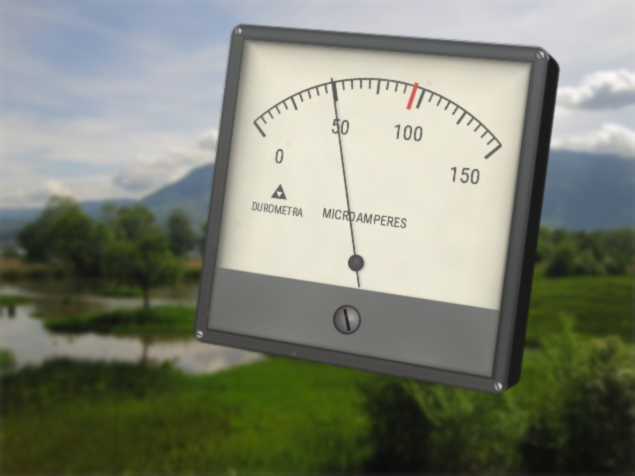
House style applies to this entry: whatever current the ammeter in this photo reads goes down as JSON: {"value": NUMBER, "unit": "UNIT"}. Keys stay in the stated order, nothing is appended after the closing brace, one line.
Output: {"value": 50, "unit": "µA"}
